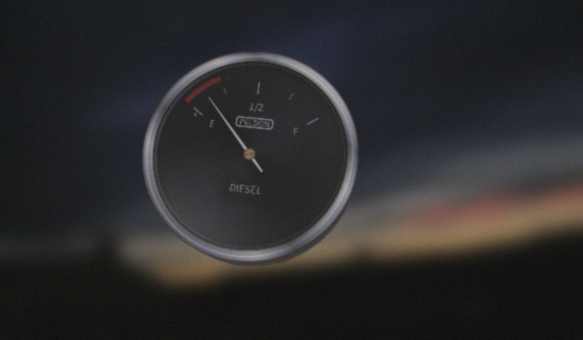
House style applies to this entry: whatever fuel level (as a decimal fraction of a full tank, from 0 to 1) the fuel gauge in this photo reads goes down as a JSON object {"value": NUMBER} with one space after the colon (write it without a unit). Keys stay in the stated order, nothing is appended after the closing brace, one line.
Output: {"value": 0.125}
